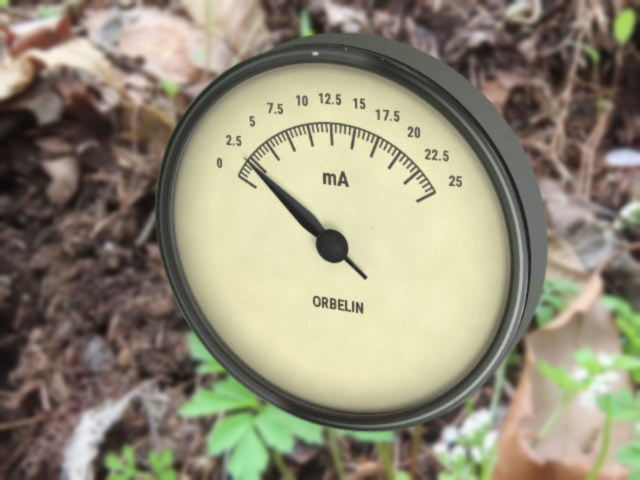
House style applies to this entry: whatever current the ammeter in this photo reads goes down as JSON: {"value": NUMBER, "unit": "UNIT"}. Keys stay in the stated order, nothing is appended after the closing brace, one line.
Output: {"value": 2.5, "unit": "mA"}
